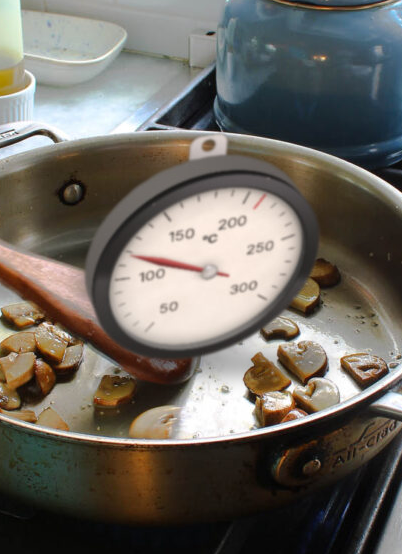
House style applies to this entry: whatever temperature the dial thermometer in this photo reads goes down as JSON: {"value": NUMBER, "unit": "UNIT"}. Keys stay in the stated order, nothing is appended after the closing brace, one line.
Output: {"value": 120, "unit": "°C"}
